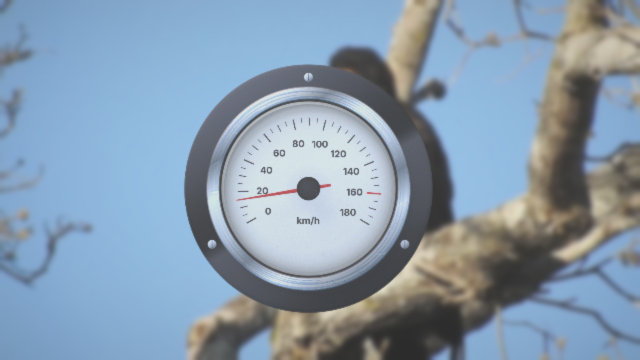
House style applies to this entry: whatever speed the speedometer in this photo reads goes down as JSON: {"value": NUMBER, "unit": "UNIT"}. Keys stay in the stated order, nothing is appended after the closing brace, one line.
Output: {"value": 15, "unit": "km/h"}
